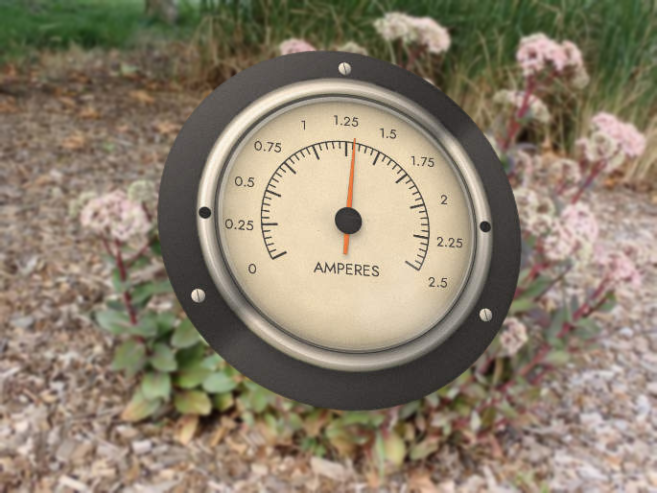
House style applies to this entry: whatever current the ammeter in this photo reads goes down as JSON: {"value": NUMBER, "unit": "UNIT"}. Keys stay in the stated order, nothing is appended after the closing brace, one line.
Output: {"value": 1.3, "unit": "A"}
